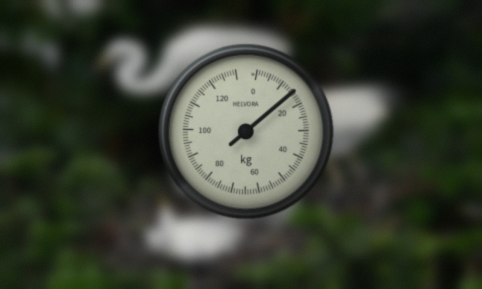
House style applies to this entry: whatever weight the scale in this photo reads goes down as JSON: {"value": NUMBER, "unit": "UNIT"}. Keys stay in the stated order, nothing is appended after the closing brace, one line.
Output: {"value": 15, "unit": "kg"}
